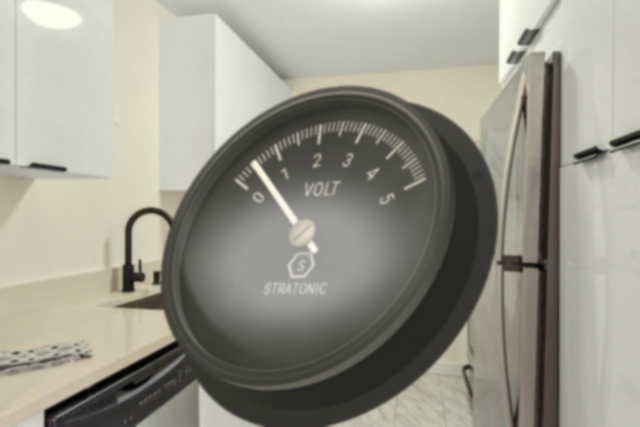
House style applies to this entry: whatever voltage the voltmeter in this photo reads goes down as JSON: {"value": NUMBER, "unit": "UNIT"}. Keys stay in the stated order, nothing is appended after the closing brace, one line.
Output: {"value": 0.5, "unit": "V"}
